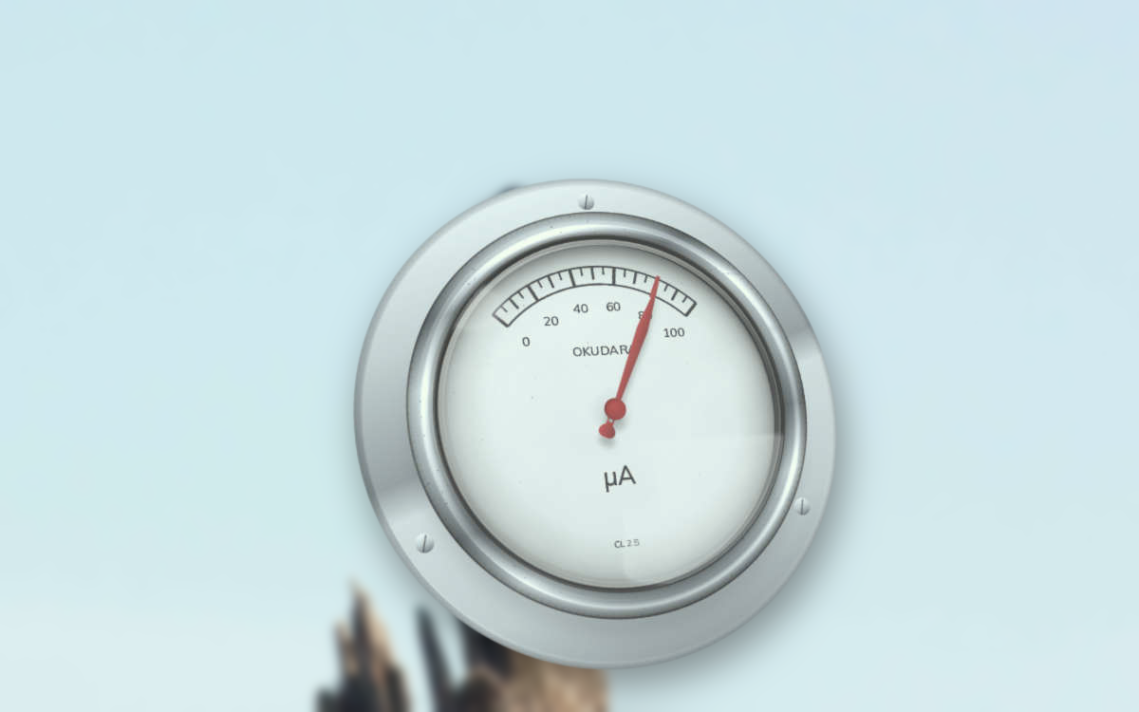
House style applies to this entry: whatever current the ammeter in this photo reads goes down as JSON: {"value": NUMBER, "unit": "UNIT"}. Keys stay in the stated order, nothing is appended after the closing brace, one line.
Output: {"value": 80, "unit": "µA"}
